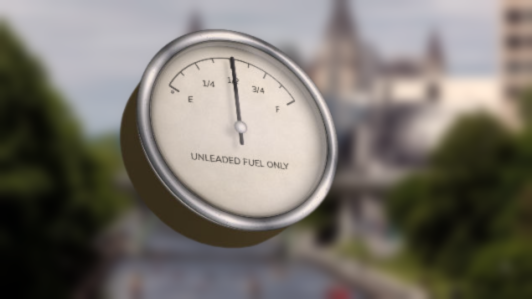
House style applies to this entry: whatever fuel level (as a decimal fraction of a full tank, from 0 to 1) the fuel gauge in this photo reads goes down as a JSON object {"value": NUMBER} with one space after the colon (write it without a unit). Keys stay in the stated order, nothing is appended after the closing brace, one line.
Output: {"value": 0.5}
